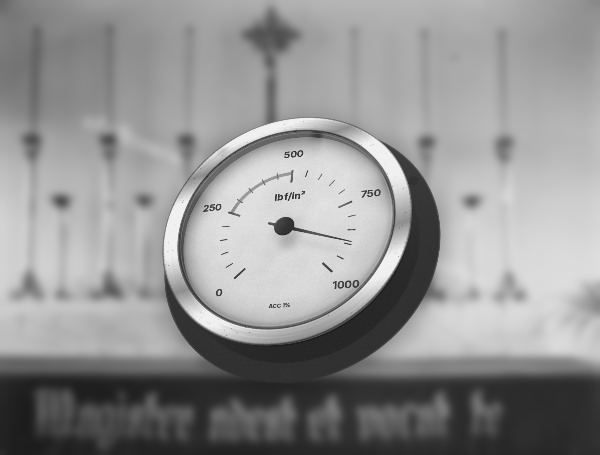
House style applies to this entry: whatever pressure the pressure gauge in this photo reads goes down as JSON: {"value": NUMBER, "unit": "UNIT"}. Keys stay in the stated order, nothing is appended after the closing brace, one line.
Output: {"value": 900, "unit": "psi"}
